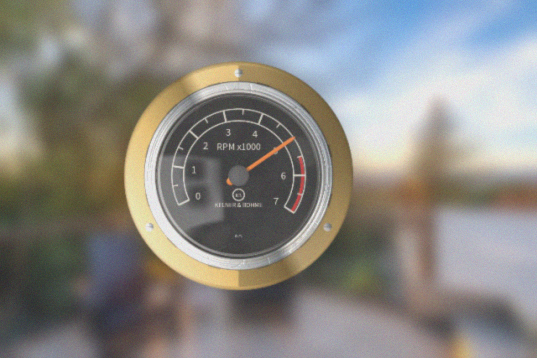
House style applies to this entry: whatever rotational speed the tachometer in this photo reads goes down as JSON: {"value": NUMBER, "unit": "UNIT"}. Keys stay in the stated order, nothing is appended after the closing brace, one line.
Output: {"value": 5000, "unit": "rpm"}
